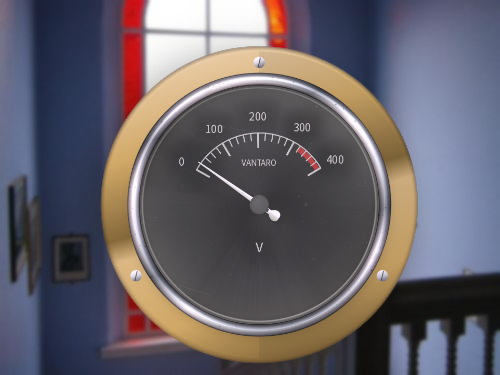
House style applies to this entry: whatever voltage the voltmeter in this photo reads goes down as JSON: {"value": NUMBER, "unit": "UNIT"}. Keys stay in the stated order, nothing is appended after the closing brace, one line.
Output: {"value": 20, "unit": "V"}
